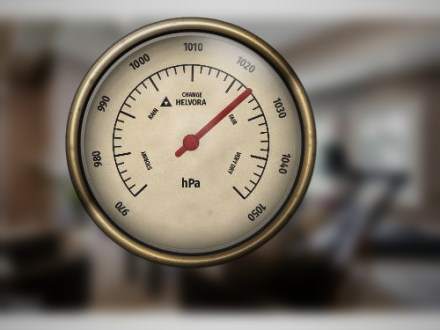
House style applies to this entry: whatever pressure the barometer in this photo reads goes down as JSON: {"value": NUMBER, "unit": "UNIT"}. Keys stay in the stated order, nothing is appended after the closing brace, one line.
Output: {"value": 1024, "unit": "hPa"}
